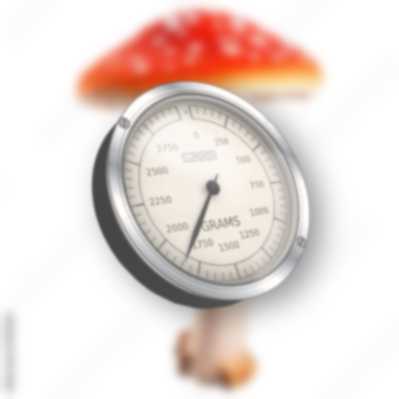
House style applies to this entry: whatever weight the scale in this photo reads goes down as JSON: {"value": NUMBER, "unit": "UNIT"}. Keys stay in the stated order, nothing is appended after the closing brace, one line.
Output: {"value": 1850, "unit": "g"}
